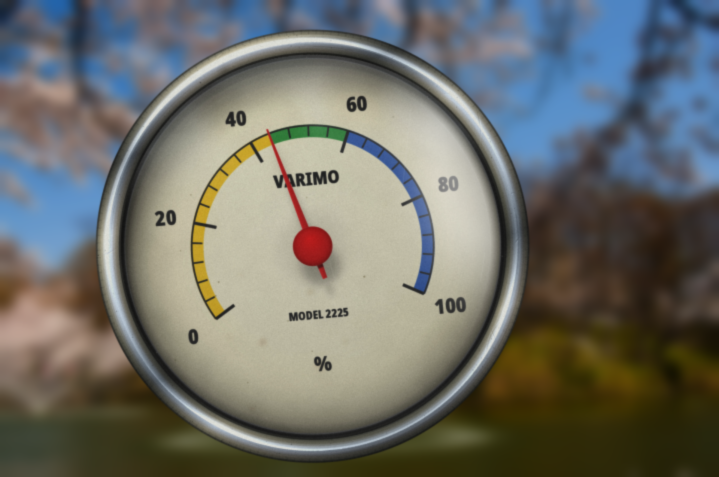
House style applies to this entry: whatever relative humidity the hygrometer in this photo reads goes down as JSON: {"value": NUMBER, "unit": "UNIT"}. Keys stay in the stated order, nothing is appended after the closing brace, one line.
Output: {"value": 44, "unit": "%"}
